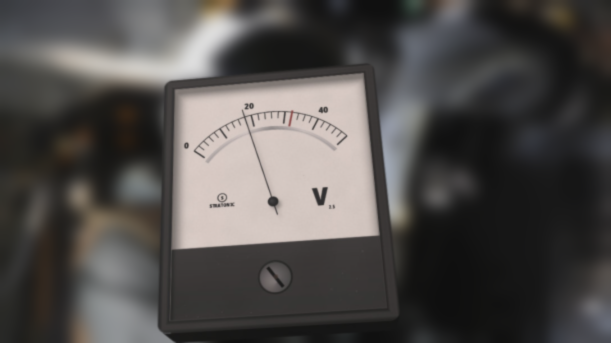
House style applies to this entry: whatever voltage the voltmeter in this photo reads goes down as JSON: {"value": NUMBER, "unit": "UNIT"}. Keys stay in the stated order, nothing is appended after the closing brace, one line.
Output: {"value": 18, "unit": "V"}
